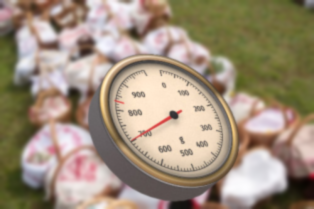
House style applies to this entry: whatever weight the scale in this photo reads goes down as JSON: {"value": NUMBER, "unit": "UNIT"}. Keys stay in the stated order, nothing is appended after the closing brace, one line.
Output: {"value": 700, "unit": "g"}
